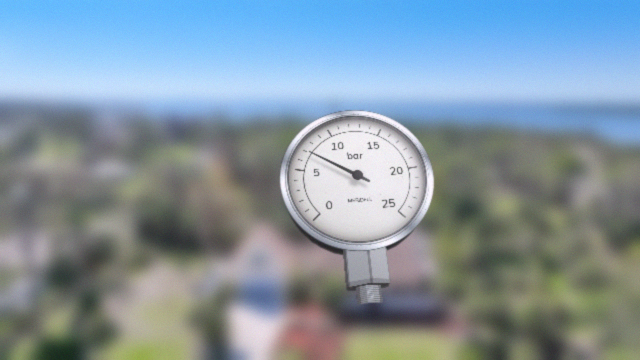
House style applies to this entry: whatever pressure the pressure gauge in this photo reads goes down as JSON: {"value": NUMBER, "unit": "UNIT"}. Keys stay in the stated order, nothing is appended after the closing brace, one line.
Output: {"value": 7, "unit": "bar"}
